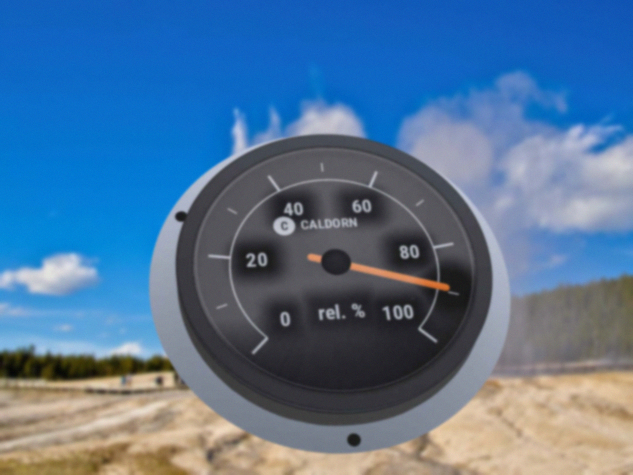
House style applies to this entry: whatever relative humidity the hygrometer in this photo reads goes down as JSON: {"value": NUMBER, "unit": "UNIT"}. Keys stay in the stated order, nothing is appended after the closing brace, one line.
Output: {"value": 90, "unit": "%"}
